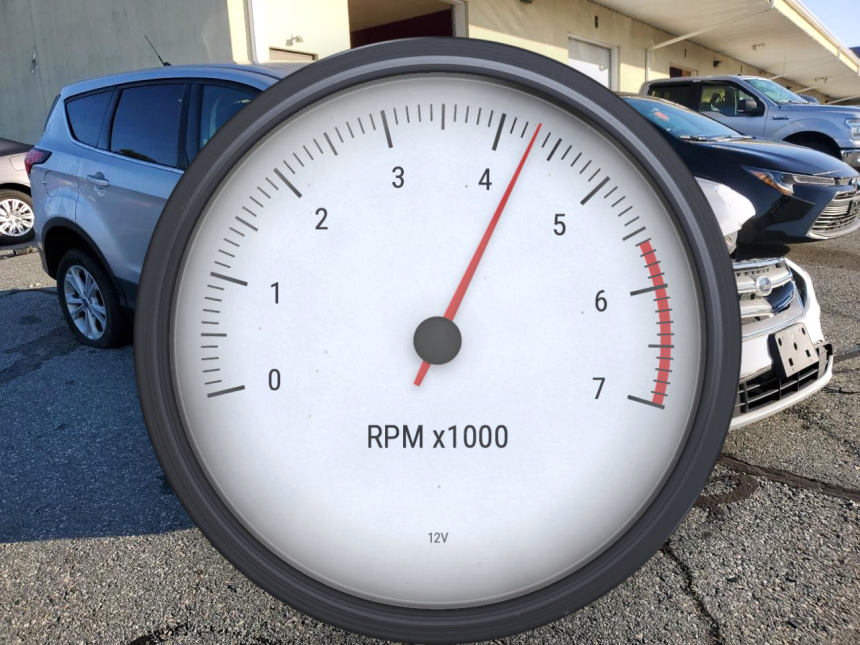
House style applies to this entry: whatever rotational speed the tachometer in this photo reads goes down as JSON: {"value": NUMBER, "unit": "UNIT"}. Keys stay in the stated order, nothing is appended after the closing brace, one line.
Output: {"value": 4300, "unit": "rpm"}
